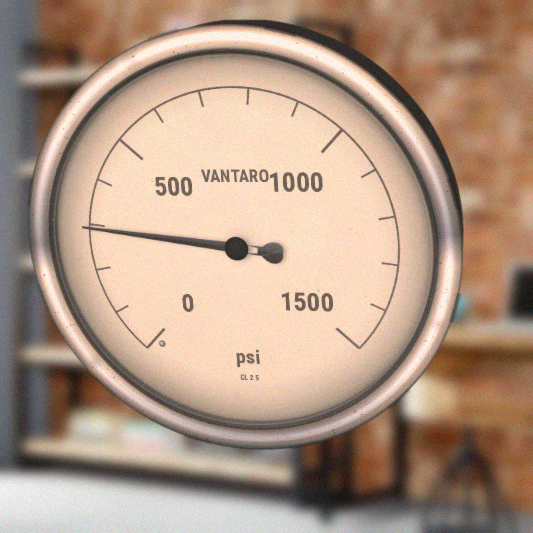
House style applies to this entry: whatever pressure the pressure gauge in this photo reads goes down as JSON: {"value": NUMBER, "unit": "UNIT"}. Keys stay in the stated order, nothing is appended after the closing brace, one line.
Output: {"value": 300, "unit": "psi"}
